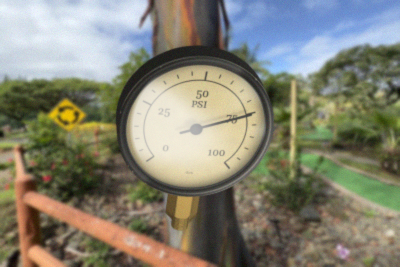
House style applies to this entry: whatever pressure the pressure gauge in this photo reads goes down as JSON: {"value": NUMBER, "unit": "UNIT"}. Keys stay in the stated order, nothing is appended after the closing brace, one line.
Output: {"value": 75, "unit": "psi"}
